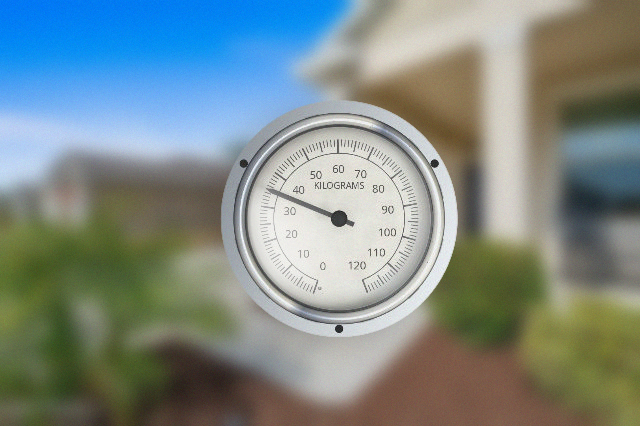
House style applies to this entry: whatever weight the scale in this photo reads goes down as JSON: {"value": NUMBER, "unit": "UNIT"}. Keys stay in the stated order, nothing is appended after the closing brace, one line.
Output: {"value": 35, "unit": "kg"}
